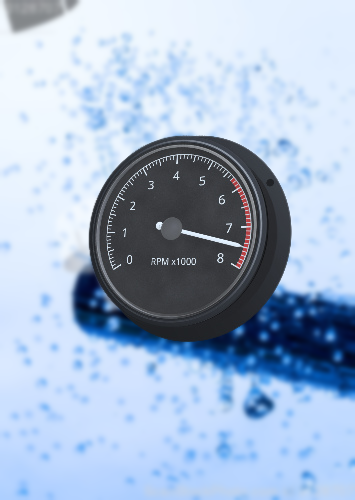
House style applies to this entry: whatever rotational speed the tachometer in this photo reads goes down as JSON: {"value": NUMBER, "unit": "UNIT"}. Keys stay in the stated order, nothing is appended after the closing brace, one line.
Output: {"value": 7500, "unit": "rpm"}
